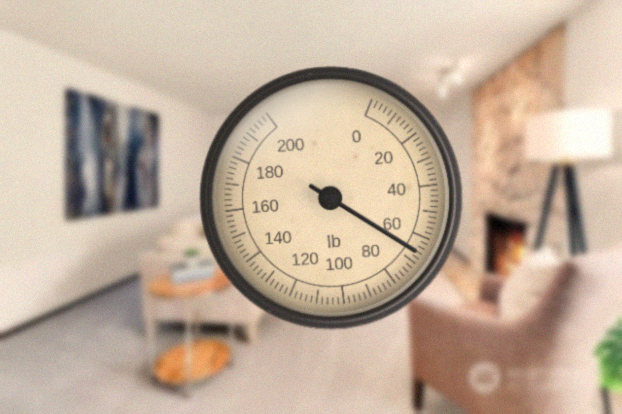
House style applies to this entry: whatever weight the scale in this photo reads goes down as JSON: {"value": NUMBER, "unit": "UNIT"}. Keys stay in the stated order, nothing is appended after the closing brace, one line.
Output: {"value": 66, "unit": "lb"}
